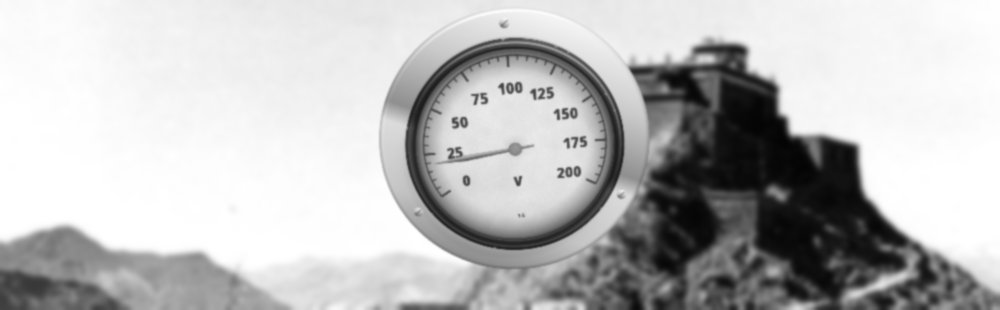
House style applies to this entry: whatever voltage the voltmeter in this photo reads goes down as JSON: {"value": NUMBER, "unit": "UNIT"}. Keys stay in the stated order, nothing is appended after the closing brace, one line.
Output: {"value": 20, "unit": "V"}
